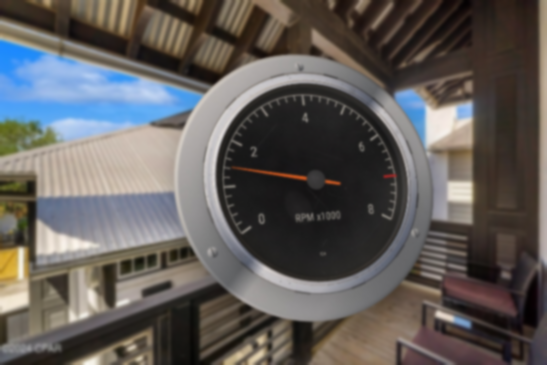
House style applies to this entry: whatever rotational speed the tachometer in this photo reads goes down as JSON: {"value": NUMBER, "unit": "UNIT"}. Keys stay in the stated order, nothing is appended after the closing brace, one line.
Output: {"value": 1400, "unit": "rpm"}
